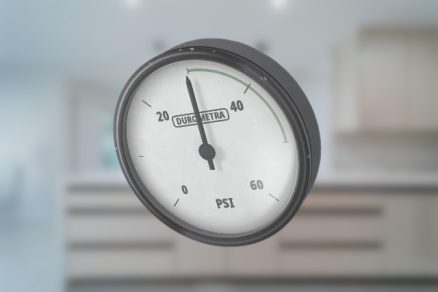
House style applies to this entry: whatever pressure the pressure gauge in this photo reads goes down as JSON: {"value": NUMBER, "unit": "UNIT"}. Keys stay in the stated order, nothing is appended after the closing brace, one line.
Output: {"value": 30, "unit": "psi"}
